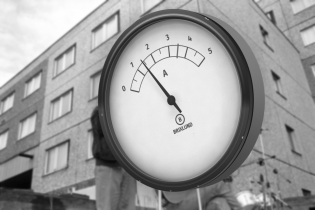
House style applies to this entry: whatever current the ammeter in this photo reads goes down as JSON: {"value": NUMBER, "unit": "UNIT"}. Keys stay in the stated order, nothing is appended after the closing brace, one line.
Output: {"value": 1.5, "unit": "A"}
